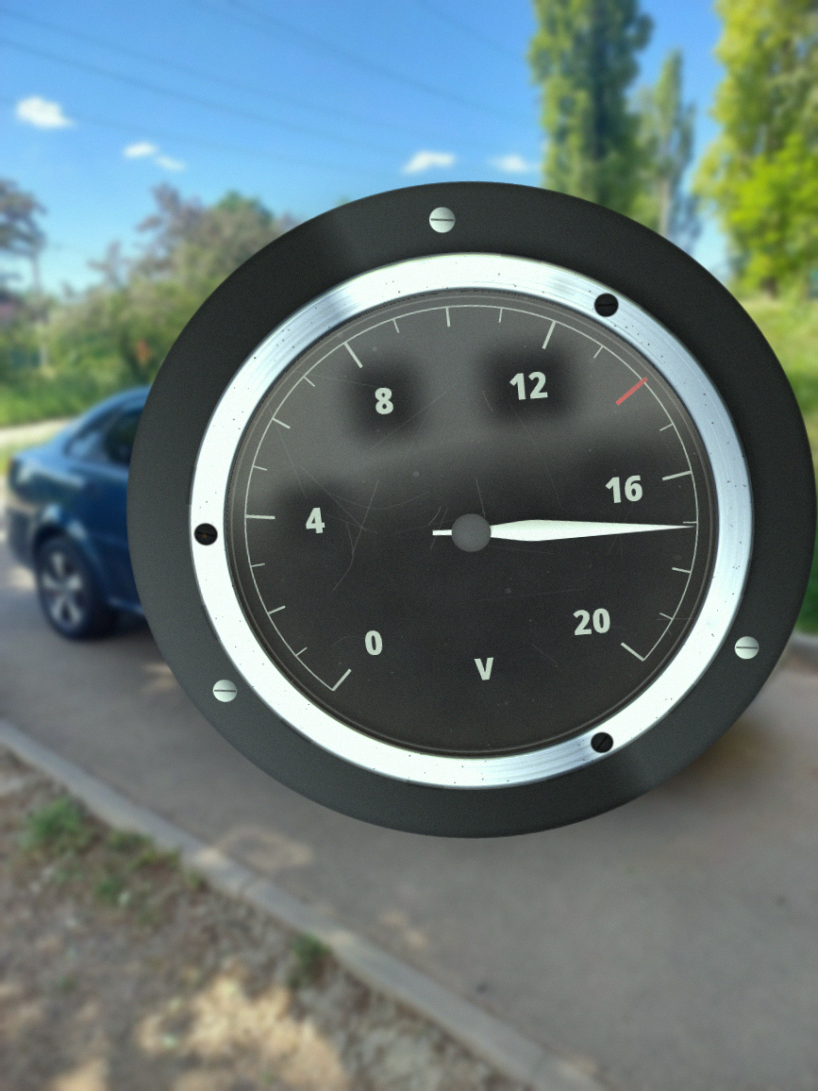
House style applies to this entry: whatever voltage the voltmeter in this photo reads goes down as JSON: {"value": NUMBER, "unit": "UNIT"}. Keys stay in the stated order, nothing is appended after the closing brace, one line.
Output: {"value": 17, "unit": "V"}
